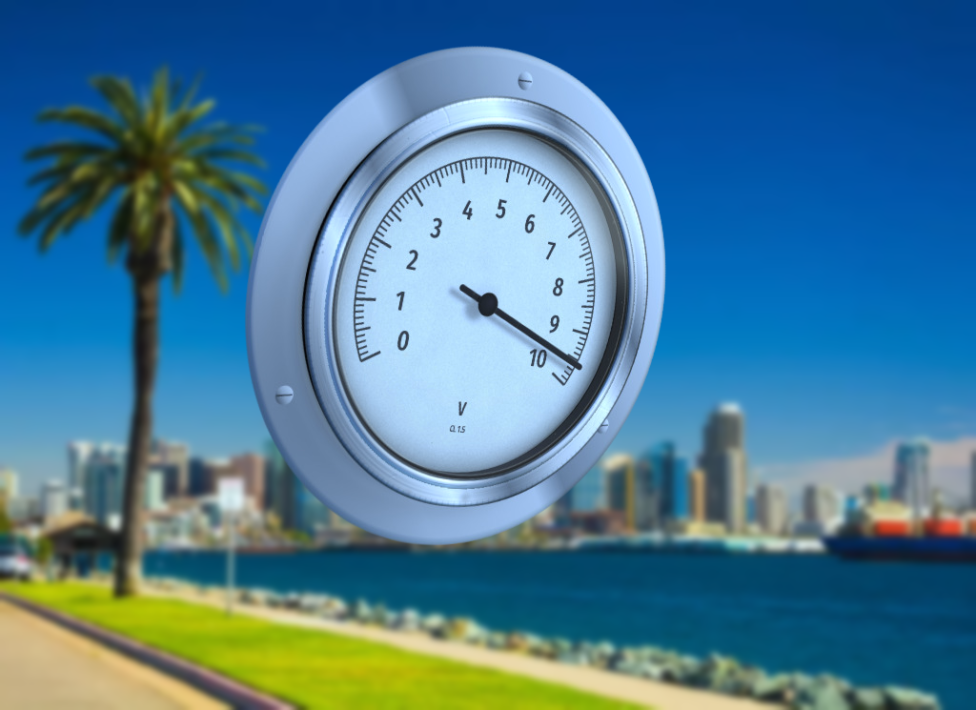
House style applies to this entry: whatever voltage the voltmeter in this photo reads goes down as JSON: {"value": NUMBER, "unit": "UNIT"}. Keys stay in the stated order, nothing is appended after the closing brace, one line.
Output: {"value": 9.6, "unit": "V"}
